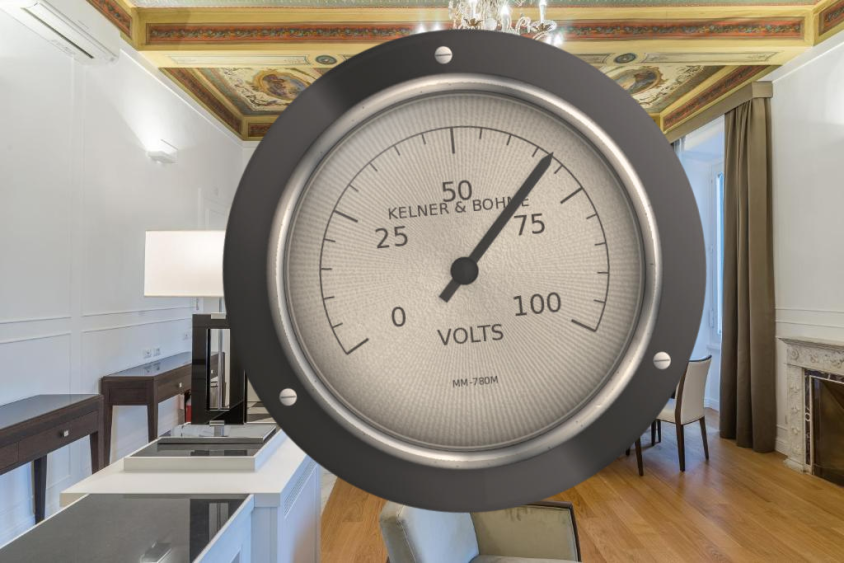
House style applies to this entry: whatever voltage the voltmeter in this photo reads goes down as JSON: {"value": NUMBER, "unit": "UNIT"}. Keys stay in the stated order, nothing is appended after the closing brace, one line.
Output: {"value": 67.5, "unit": "V"}
